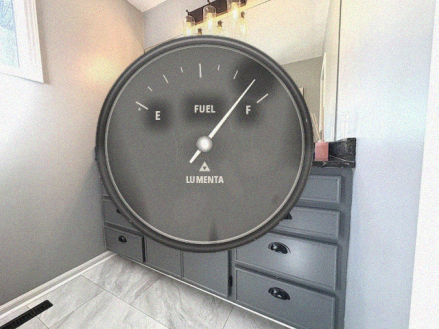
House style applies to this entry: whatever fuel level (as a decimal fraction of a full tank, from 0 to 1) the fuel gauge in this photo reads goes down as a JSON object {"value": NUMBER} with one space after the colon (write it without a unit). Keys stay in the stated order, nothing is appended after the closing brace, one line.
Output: {"value": 0.875}
